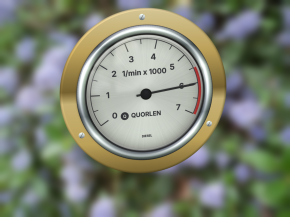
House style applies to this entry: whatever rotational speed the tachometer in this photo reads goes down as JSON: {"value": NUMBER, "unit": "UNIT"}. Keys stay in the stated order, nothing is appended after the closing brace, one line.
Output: {"value": 6000, "unit": "rpm"}
